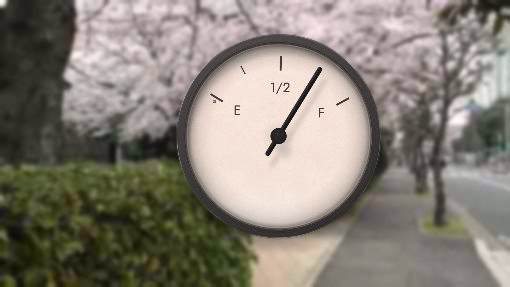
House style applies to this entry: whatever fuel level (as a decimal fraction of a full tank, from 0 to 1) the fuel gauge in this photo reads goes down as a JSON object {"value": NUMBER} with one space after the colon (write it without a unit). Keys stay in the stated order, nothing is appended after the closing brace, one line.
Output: {"value": 0.75}
